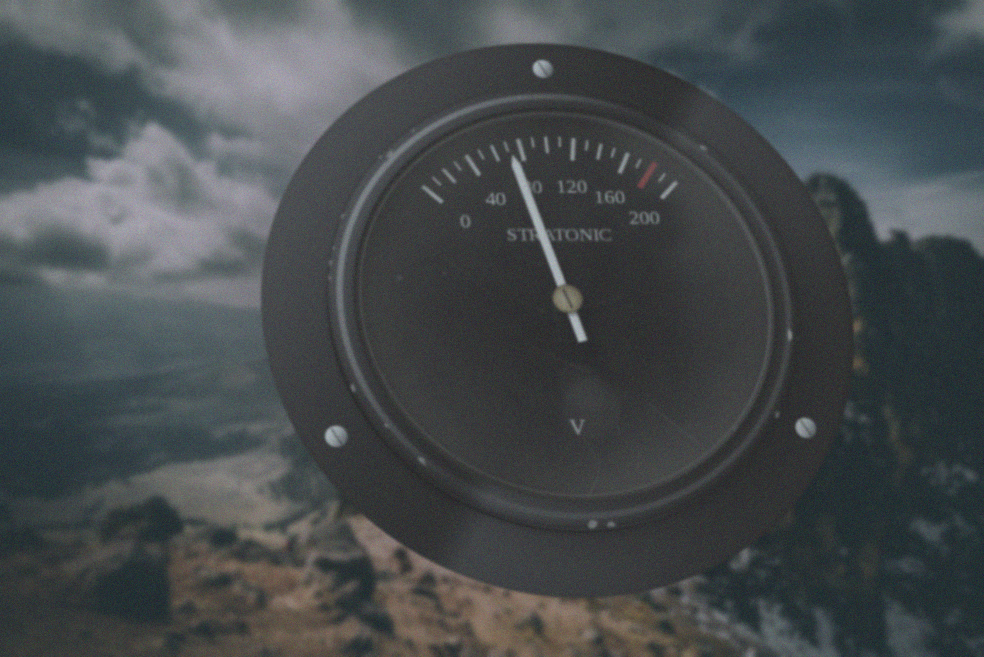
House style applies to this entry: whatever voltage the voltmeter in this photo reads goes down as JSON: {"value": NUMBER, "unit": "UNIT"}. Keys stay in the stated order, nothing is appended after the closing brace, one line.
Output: {"value": 70, "unit": "V"}
